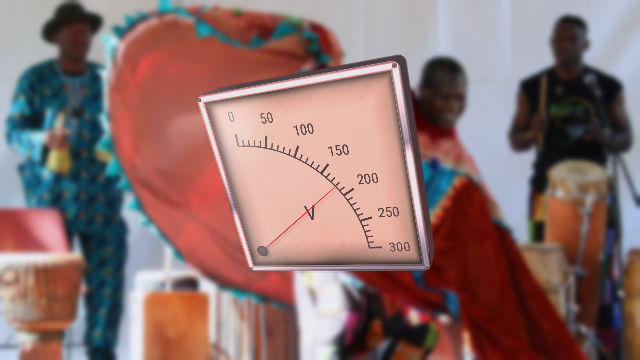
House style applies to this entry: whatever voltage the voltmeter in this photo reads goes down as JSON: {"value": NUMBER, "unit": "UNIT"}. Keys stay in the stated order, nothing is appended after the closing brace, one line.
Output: {"value": 180, "unit": "V"}
